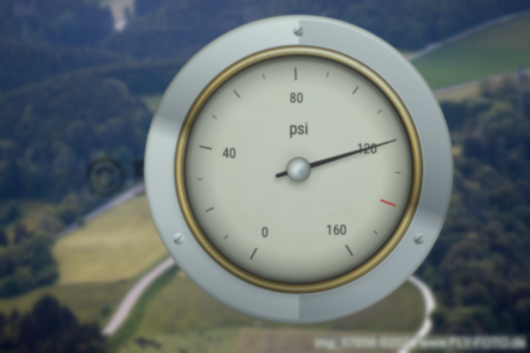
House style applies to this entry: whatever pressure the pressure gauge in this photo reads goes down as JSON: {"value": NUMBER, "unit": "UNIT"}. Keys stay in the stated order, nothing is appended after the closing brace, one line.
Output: {"value": 120, "unit": "psi"}
